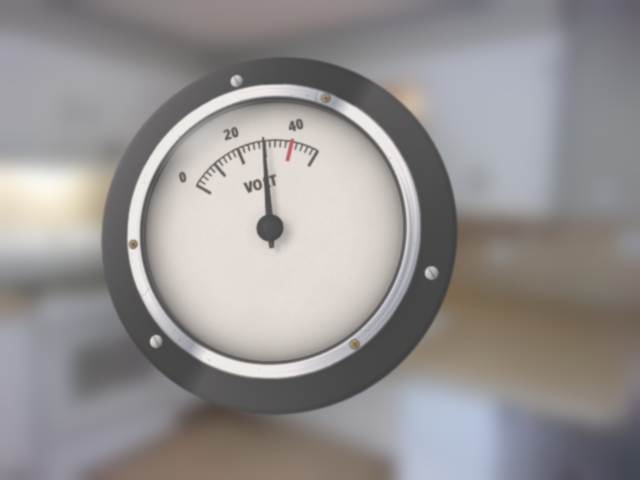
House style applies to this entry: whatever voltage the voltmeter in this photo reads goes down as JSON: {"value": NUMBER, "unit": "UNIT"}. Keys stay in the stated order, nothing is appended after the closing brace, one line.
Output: {"value": 30, "unit": "V"}
